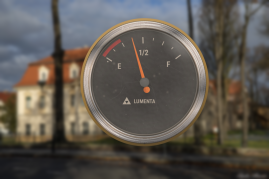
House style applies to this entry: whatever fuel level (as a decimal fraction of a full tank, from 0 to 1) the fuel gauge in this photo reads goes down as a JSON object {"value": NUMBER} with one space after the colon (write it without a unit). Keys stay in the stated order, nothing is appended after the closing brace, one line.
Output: {"value": 0.375}
